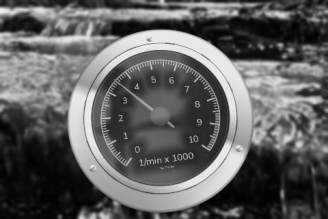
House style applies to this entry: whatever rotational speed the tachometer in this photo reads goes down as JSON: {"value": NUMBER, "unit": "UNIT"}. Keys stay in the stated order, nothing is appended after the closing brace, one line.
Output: {"value": 3500, "unit": "rpm"}
